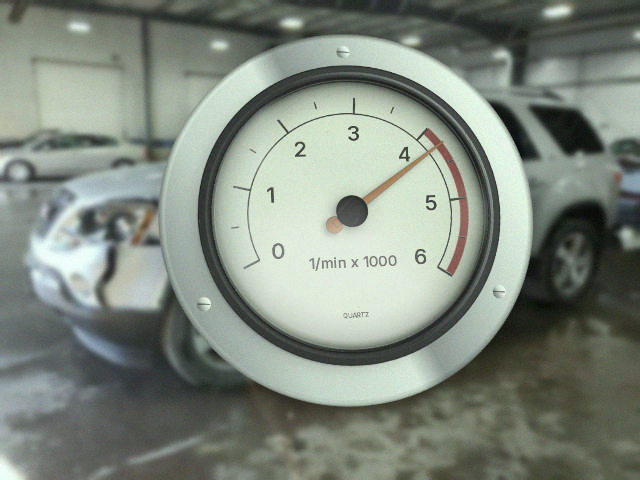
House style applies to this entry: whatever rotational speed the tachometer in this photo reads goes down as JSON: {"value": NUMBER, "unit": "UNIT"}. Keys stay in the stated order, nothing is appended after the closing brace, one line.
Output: {"value": 4250, "unit": "rpm"}
